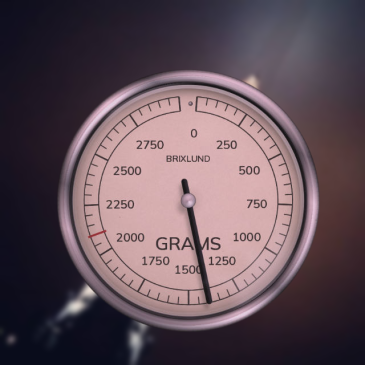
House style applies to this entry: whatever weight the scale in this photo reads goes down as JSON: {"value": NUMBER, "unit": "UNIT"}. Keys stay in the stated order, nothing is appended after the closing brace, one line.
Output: {"value": 1400, "unit": "g"}
